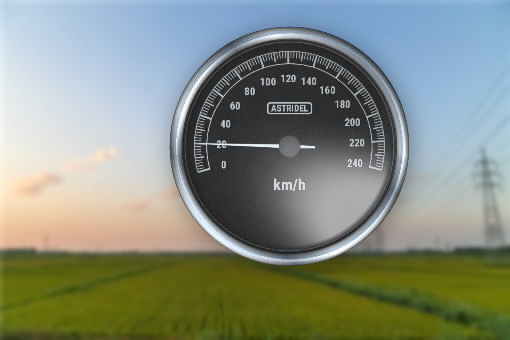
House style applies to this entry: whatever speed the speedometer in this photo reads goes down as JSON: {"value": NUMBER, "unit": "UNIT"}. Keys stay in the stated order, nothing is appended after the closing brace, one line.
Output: {"value": 20, "unit": "km/h"}
